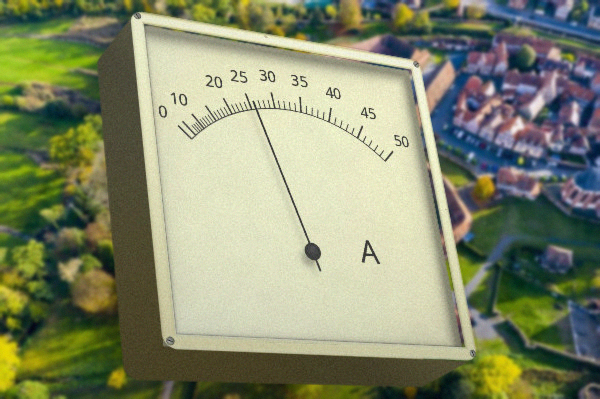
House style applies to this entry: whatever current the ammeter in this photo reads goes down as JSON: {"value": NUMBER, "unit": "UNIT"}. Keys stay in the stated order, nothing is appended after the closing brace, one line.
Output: {"value": 25, "unit": "A"}
